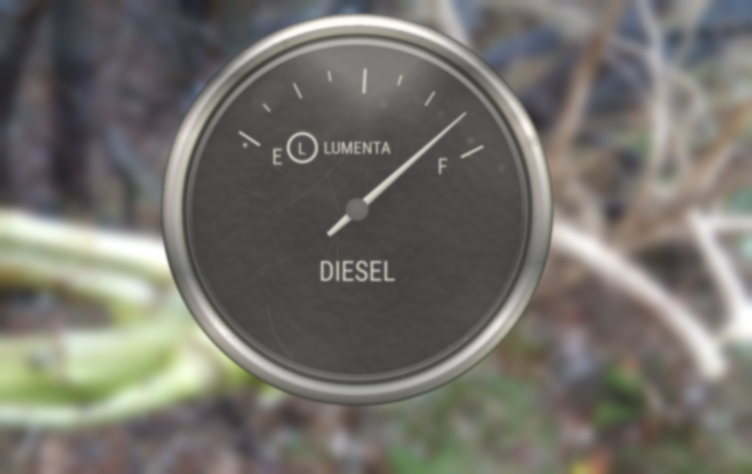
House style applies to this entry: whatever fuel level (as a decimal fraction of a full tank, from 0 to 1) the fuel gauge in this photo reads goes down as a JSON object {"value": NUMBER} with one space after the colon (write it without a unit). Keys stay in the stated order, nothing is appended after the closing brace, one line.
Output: {"value": 0.875}
